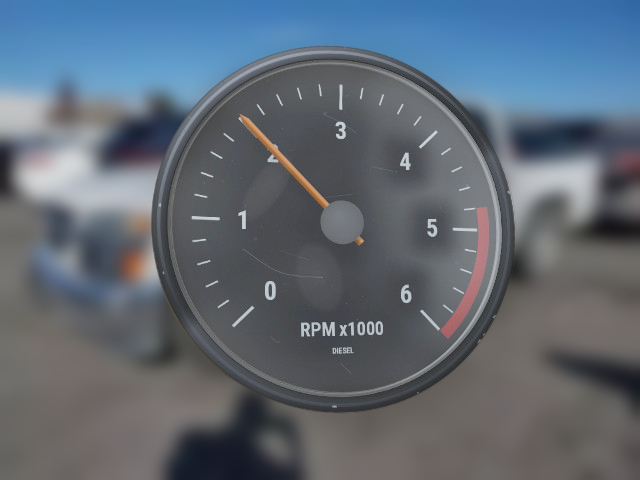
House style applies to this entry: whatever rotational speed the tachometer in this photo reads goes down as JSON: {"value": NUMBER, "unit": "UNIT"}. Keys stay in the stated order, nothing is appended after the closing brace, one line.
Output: {"value": 2000, "unit": "rpm"}
